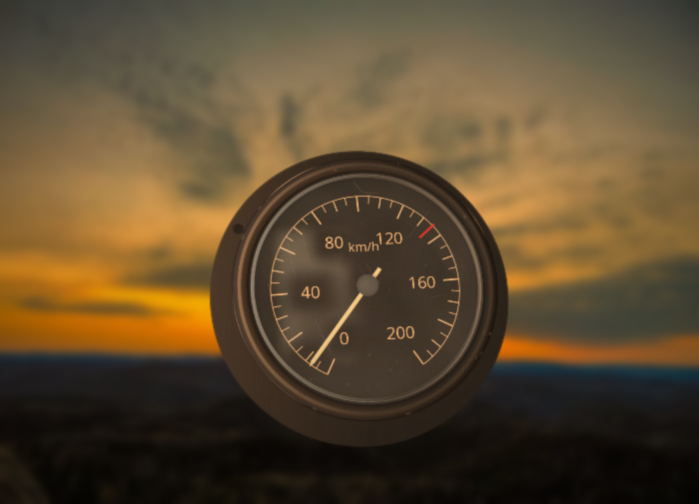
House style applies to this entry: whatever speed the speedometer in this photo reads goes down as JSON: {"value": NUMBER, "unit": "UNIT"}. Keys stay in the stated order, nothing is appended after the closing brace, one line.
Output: {"value": 7.5, "unit": "km/h"}
